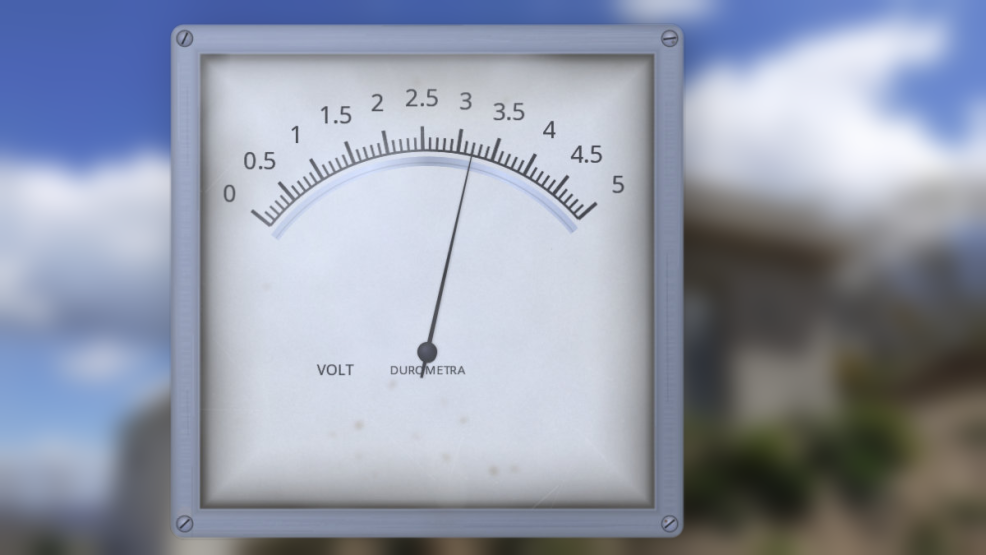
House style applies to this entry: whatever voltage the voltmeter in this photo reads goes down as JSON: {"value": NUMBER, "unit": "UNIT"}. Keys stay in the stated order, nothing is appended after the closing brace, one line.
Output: {"value": 3.2, "unit": "V"}
